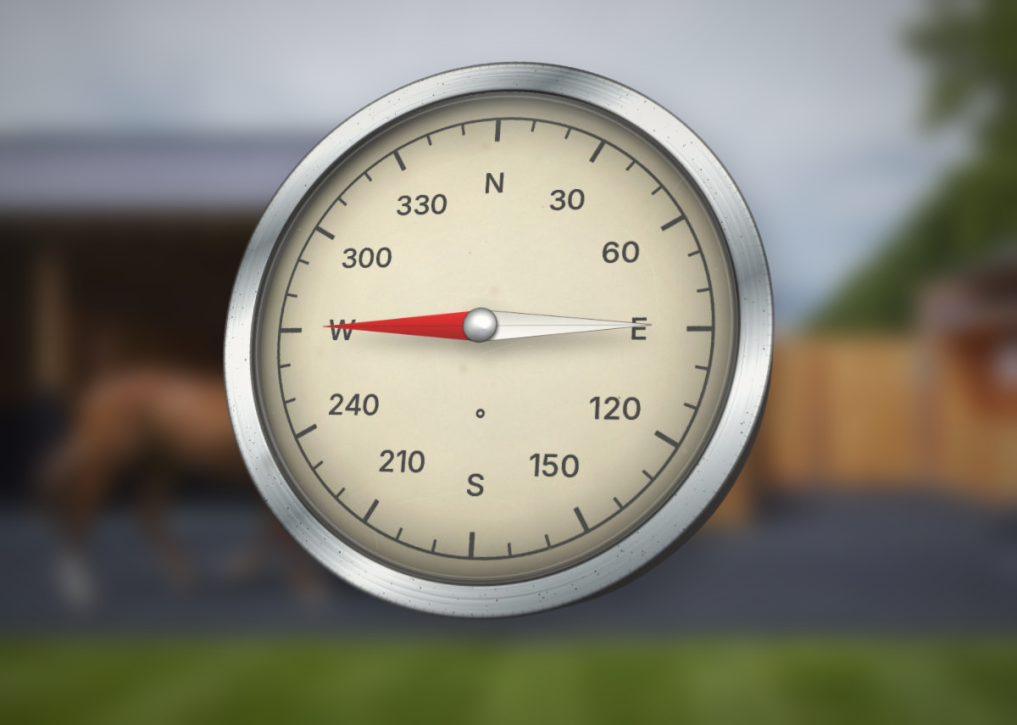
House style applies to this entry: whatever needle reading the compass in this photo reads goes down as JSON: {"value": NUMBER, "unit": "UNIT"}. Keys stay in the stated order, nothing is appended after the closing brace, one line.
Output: {"value": 270, "unit": "°"}
